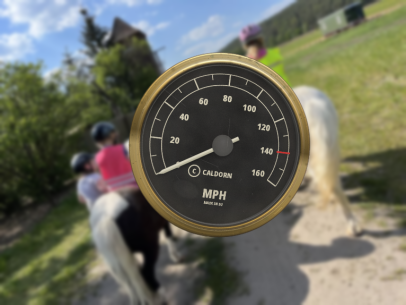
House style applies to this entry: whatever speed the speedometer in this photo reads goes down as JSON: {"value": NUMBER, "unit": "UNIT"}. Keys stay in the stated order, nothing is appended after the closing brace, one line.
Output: {"value": 0, "unit": "mph"}
